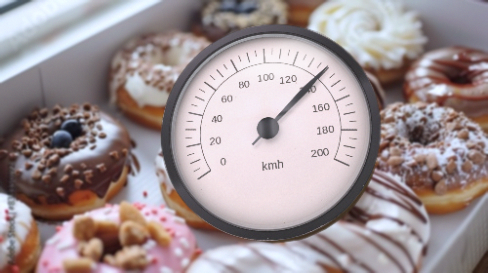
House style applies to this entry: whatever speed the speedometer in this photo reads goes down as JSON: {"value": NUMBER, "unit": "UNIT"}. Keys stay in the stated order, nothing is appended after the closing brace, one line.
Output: {"value": 140, "unit": "km/h"}
